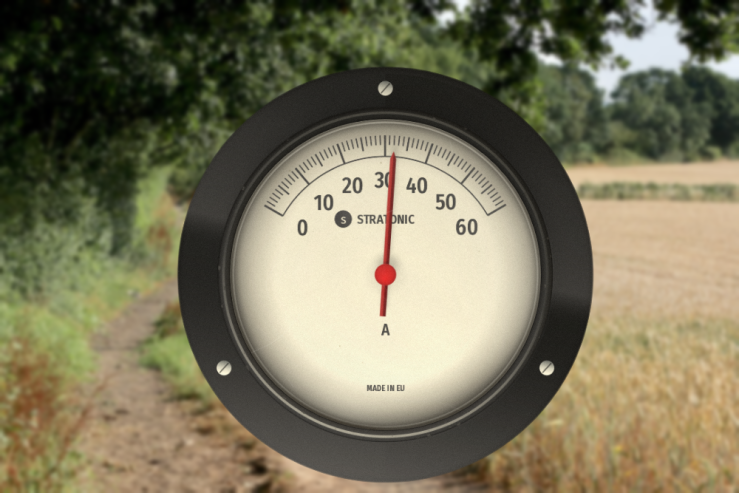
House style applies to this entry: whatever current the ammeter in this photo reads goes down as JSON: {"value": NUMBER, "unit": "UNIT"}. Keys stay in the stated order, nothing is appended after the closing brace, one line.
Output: {"value": 32, "unit": "A"}
